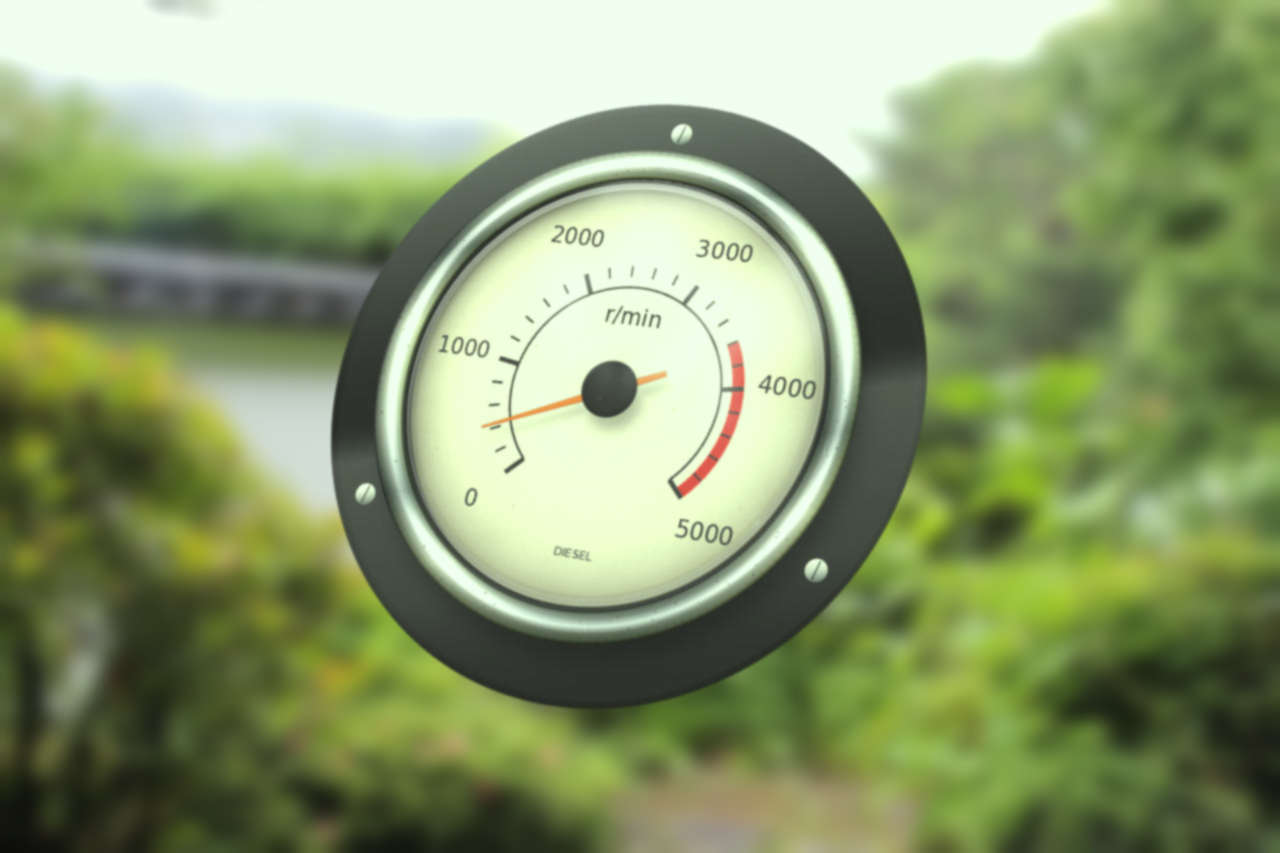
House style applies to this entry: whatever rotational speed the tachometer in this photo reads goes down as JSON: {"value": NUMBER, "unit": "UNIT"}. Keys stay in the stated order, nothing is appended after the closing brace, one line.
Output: {"value": 400, "unit": "rpm"}
